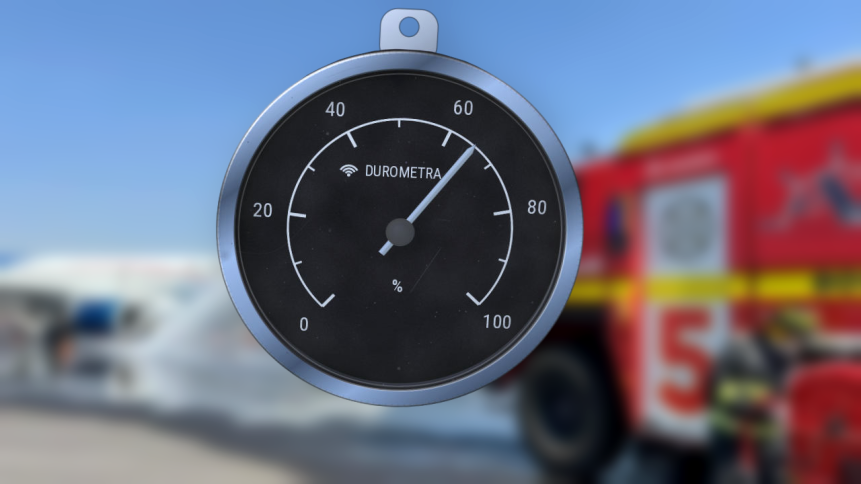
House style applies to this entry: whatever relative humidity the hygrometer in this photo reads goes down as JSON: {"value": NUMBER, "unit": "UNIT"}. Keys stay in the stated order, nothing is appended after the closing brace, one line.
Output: {"value": 65, "unit": "%"}
